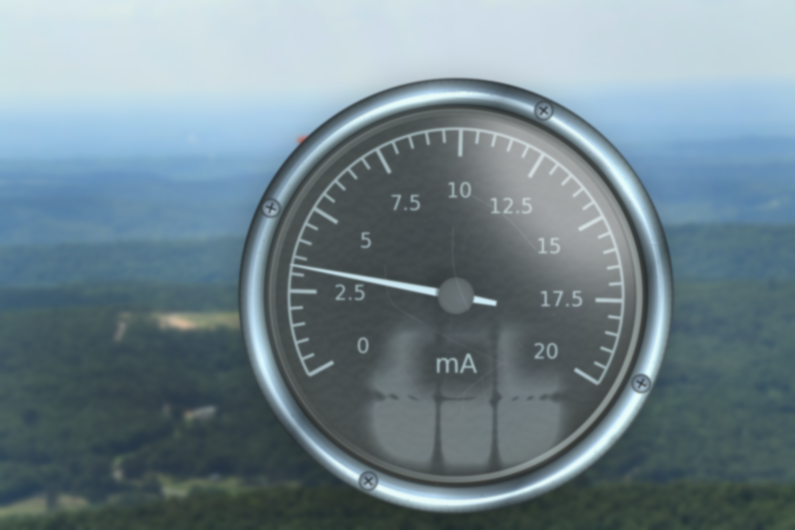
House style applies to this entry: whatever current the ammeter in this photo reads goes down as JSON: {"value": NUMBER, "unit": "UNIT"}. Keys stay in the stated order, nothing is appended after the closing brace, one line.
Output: {"value": 3.25, "unit": "mA"}
